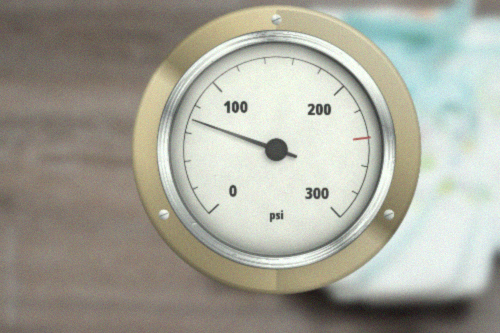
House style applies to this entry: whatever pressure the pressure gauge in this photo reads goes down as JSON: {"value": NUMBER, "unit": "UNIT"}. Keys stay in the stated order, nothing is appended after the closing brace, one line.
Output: {"value": 70, "unit": "psi"}
